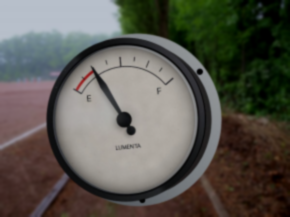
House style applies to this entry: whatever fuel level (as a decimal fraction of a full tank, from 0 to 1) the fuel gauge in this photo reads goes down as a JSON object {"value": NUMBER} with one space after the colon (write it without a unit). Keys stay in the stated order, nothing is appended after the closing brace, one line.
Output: {"value": 0.25}
